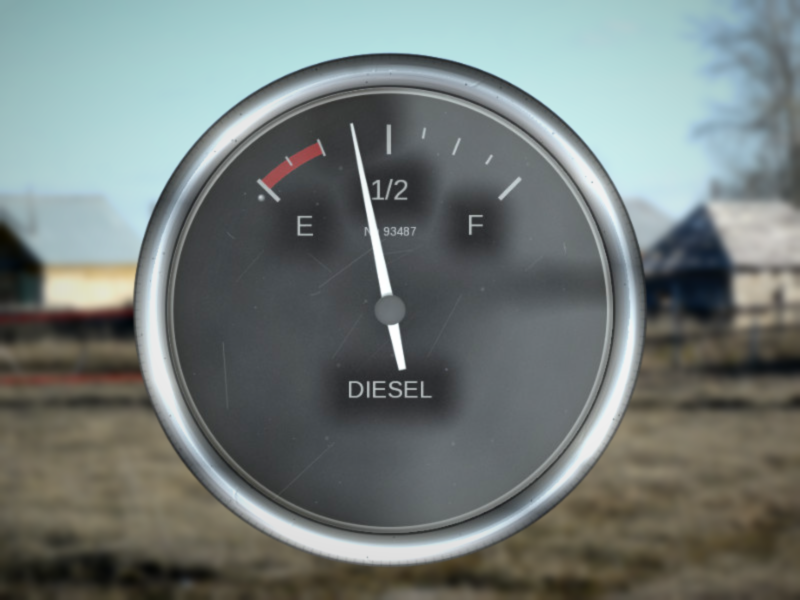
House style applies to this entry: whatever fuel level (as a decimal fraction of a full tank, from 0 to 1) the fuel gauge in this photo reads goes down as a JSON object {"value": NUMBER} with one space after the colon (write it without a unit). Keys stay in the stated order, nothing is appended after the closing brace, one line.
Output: {"value": 0.375}
